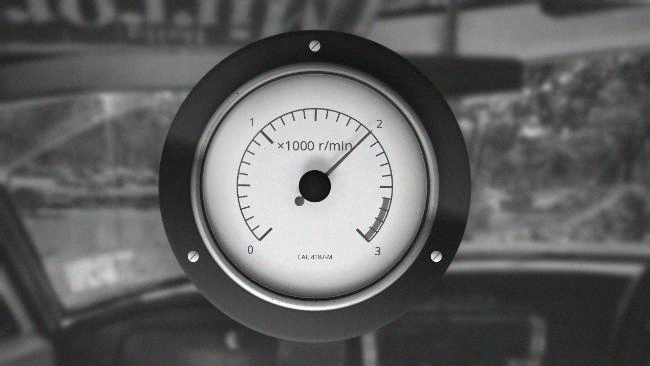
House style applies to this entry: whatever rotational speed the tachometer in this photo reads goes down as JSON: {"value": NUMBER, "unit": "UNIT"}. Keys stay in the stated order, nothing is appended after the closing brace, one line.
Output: {"value": 2000, "unit": "rpm"}
